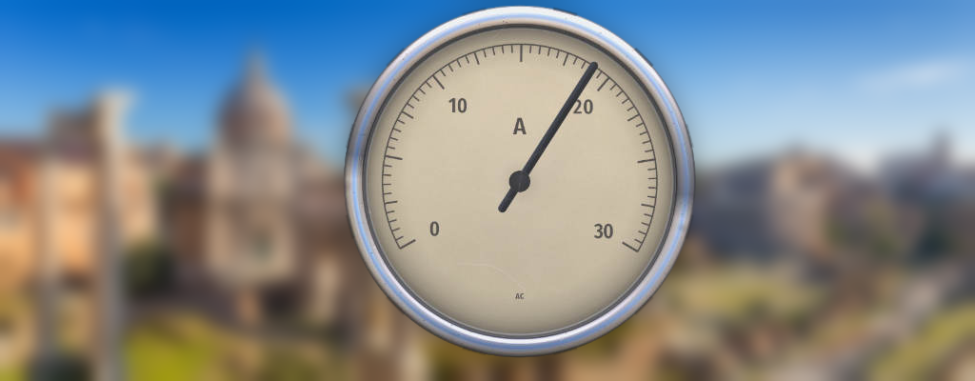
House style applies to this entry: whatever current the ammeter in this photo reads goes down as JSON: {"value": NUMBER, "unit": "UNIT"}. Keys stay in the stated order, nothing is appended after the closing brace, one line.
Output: {"value": 19, "unit": "A"}
